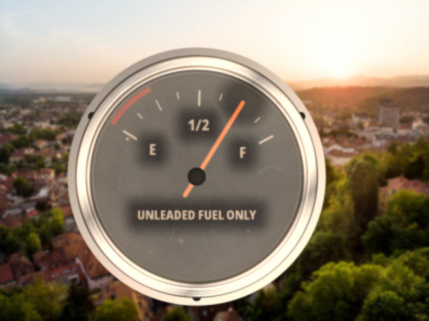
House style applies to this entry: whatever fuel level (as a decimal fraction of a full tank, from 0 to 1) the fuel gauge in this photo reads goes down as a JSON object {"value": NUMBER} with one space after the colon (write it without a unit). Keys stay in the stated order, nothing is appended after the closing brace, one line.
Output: {"value": 0.75}
